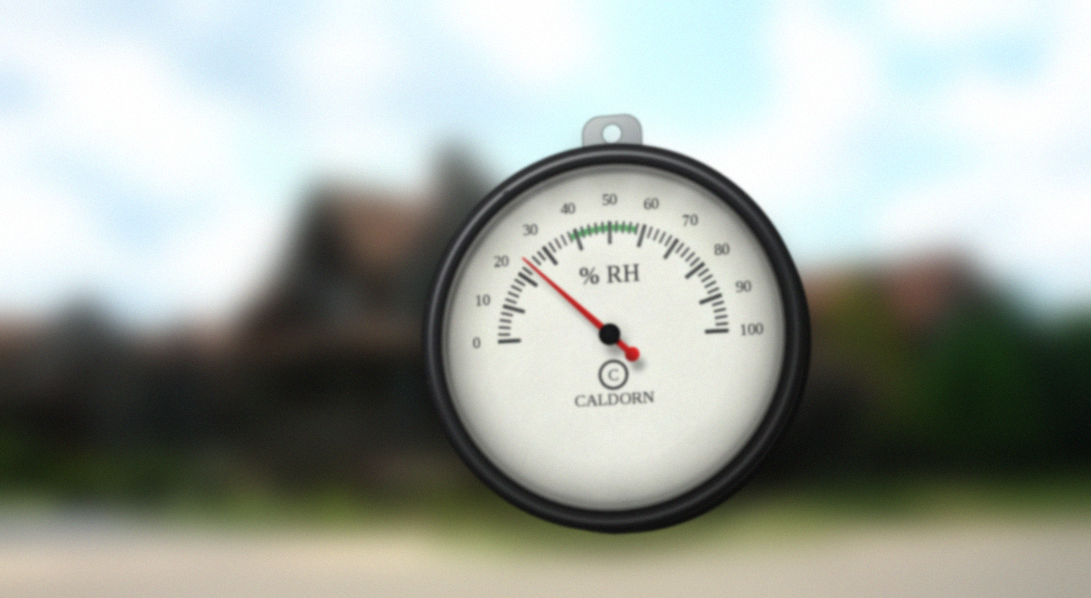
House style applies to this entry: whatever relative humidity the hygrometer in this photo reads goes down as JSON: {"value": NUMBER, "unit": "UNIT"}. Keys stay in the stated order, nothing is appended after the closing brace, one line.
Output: {"value": 24, "unit": "%"}
